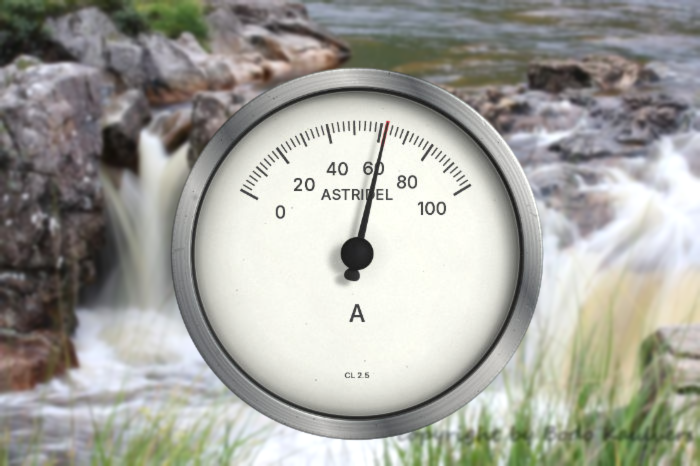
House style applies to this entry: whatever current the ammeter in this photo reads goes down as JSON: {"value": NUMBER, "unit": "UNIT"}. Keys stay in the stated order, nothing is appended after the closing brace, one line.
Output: {"value": 62, "unit": "A"}
